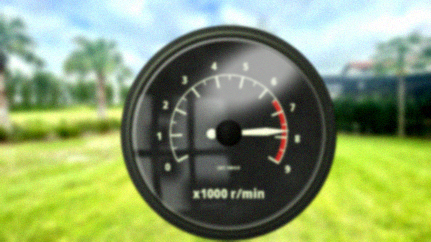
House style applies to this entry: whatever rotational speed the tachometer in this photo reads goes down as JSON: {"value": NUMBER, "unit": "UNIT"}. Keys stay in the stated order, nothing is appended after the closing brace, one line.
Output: {"value": 7750, "unit": "rpm"}
